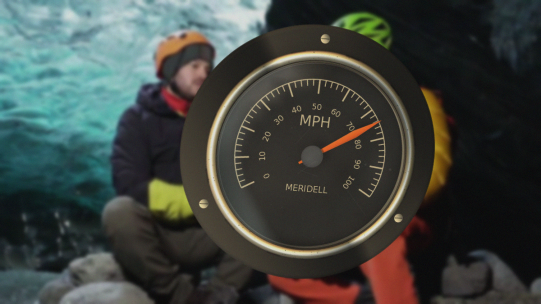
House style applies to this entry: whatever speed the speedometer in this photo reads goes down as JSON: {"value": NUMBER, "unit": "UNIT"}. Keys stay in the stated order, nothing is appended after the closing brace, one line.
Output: {"value": 74, "unit": "mph"}
